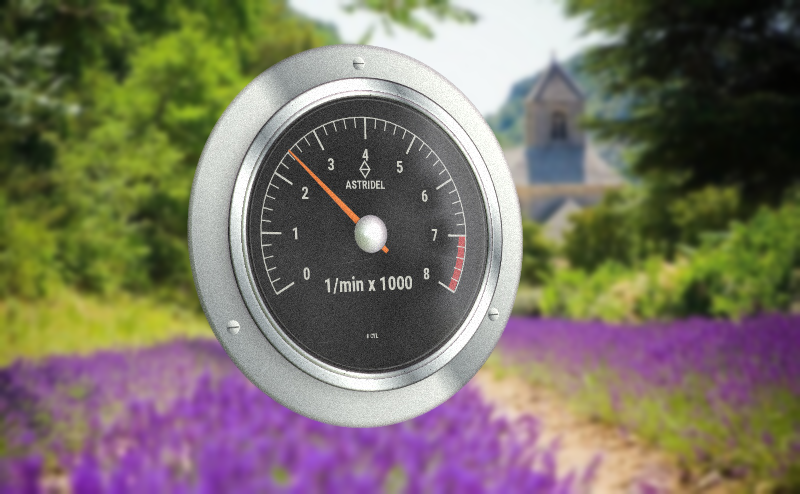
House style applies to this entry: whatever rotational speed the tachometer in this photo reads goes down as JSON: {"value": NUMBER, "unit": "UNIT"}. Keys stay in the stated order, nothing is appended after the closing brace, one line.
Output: {"value": 2400, "unit": "rpm"}
